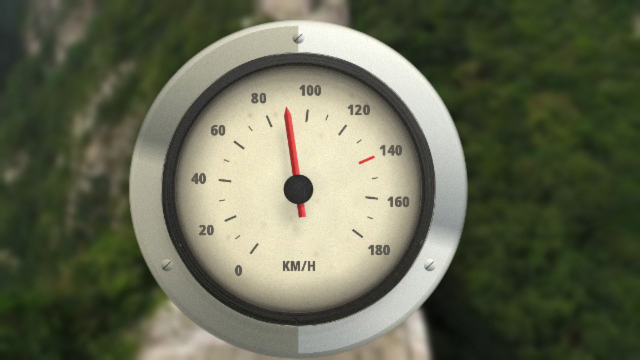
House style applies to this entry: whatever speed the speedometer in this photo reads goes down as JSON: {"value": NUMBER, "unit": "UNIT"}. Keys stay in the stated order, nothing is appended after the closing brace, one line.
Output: {"value": 90, "unit": "km/h"}
